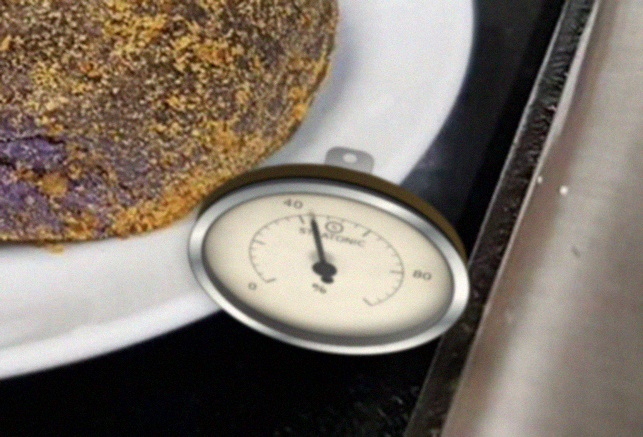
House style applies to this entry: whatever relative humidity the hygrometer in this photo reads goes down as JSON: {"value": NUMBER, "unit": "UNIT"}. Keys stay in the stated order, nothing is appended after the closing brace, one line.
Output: {"value": 44, "unit": "%"}
